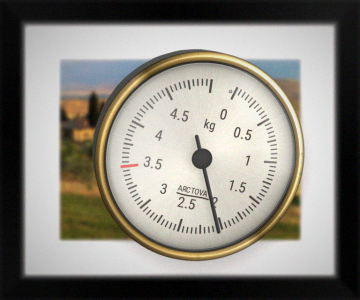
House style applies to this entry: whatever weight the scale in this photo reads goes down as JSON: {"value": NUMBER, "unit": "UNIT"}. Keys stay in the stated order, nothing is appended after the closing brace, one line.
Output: {"value": 2.05, "unit": "kg"}
